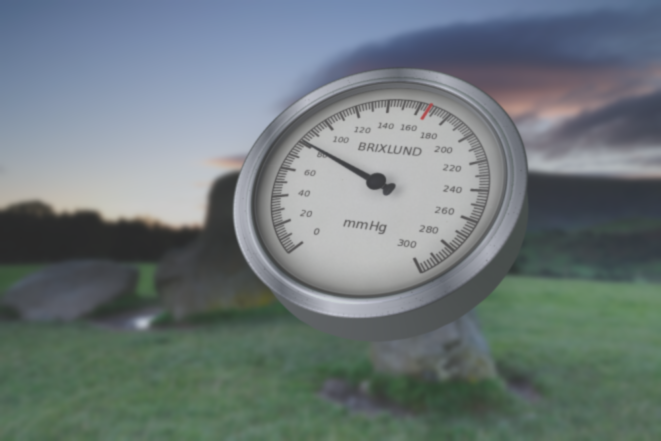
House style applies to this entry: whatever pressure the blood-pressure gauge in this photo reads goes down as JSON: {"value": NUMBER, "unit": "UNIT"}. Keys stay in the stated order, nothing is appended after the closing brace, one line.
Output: {"value": 80, "unit": "mmHg"}
